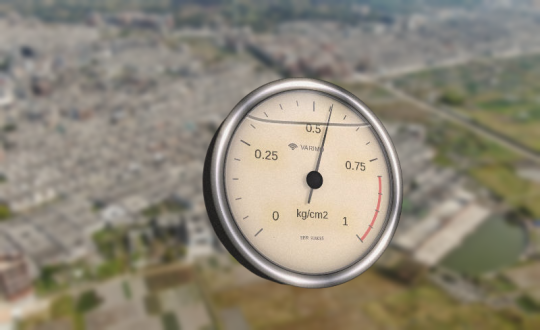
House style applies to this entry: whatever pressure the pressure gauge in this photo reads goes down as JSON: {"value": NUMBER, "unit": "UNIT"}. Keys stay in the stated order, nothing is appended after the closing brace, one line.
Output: {"value": 0.55, "unit": "kg/cm²"}
